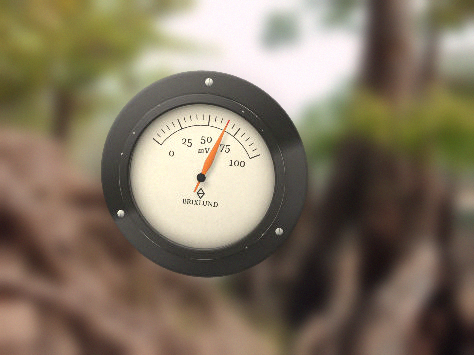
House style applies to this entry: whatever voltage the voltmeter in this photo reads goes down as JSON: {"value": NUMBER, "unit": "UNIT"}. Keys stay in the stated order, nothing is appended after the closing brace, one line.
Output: {"value": 65, "unit": "mV"}
